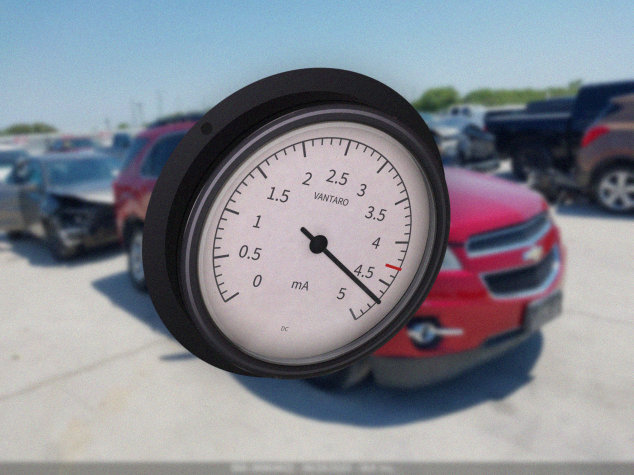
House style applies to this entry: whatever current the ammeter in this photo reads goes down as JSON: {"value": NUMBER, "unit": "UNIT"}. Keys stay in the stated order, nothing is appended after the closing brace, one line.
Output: {"value": 4.7, "unit": "mA"}
